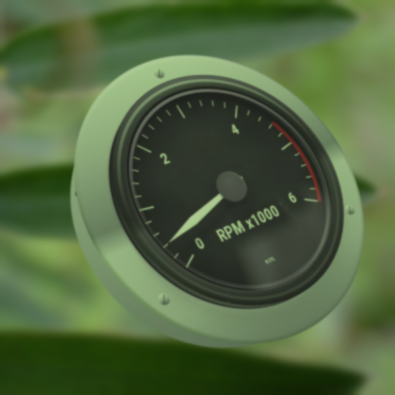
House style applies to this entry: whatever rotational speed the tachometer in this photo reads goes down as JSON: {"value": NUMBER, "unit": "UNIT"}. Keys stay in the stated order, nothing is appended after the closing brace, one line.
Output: {"value": 400, "unit": "rpm"}
